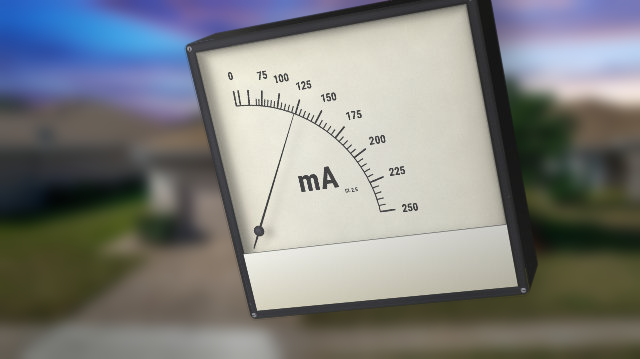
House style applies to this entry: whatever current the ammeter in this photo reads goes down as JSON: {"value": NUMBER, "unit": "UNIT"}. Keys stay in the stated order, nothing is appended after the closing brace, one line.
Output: {"value": 125, "unit": "mA"}
